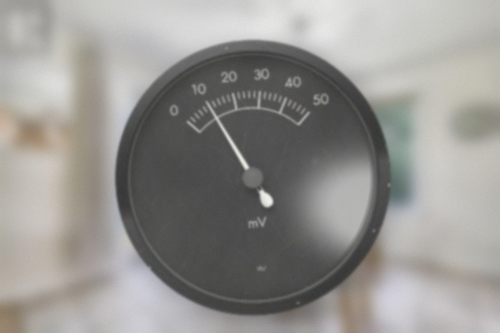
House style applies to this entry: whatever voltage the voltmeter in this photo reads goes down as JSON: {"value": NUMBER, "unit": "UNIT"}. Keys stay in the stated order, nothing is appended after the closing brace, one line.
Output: {"value": 10, "unit": "mV"}
